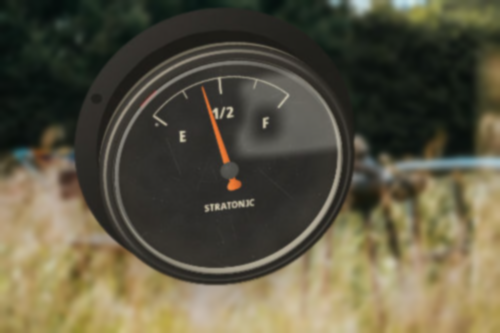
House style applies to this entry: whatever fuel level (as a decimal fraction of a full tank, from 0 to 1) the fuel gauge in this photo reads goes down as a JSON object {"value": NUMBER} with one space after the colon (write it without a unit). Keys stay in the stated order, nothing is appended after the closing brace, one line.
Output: {"value": 0.375}
